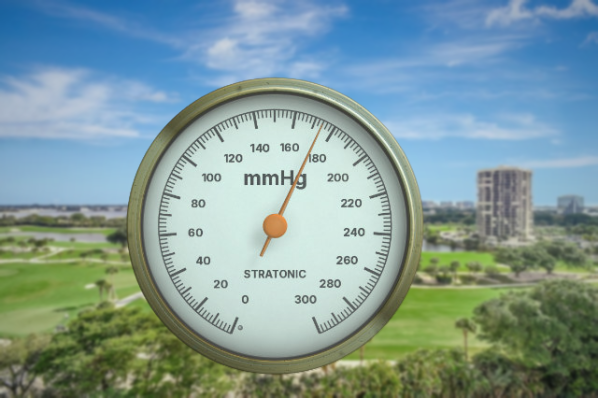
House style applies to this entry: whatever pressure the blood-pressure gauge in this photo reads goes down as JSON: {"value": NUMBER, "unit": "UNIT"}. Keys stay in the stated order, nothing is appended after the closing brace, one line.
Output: {"value": 174, "unit": "mmHg"}
